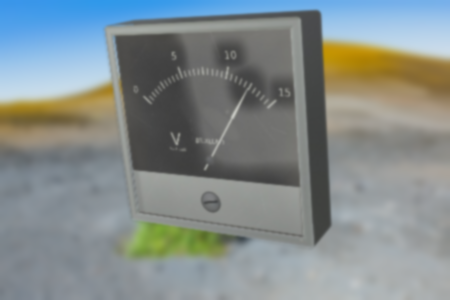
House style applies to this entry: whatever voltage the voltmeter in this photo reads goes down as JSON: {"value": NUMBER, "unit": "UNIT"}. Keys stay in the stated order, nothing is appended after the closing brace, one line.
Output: {"value": 12.5, "unit": "V"}
